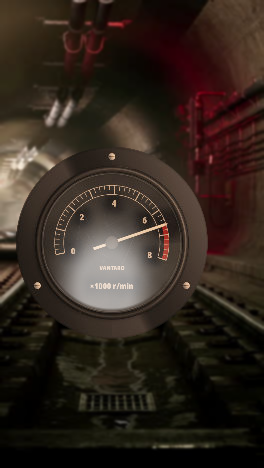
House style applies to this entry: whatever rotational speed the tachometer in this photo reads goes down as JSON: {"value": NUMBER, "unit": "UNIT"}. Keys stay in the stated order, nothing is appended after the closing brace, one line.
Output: {"value": 6600, "unit": "rpm"}
